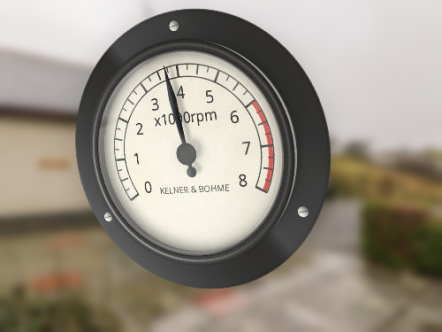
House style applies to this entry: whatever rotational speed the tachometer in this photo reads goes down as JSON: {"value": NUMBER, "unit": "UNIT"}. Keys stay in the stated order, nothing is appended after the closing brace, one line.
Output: {"value": 3750, "unit": "rpm"}
